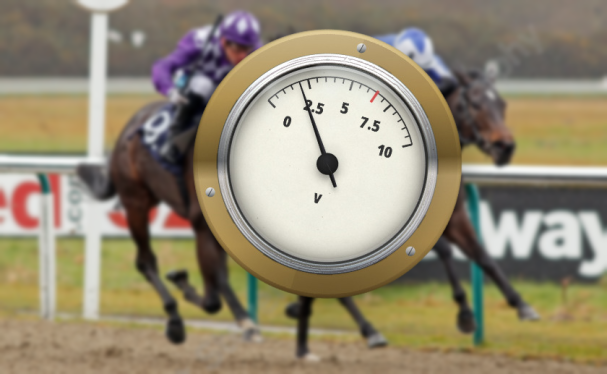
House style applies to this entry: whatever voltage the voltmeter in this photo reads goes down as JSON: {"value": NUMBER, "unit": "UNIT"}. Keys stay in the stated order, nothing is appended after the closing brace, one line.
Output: {"value": 2, "unit": "V"}
